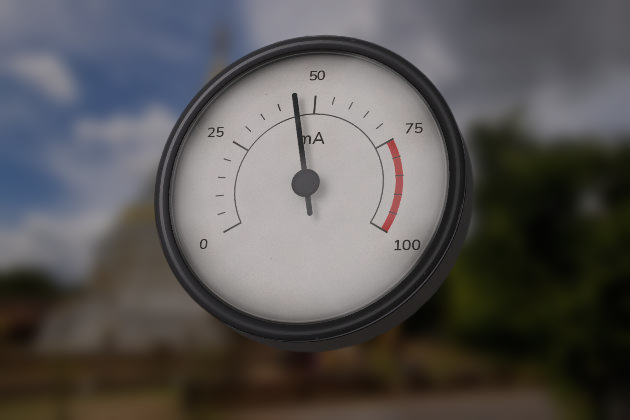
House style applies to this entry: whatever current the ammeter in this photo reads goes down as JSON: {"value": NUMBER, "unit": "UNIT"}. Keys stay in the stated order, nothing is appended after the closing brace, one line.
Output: {"value": 45, "unit": "mA"}
